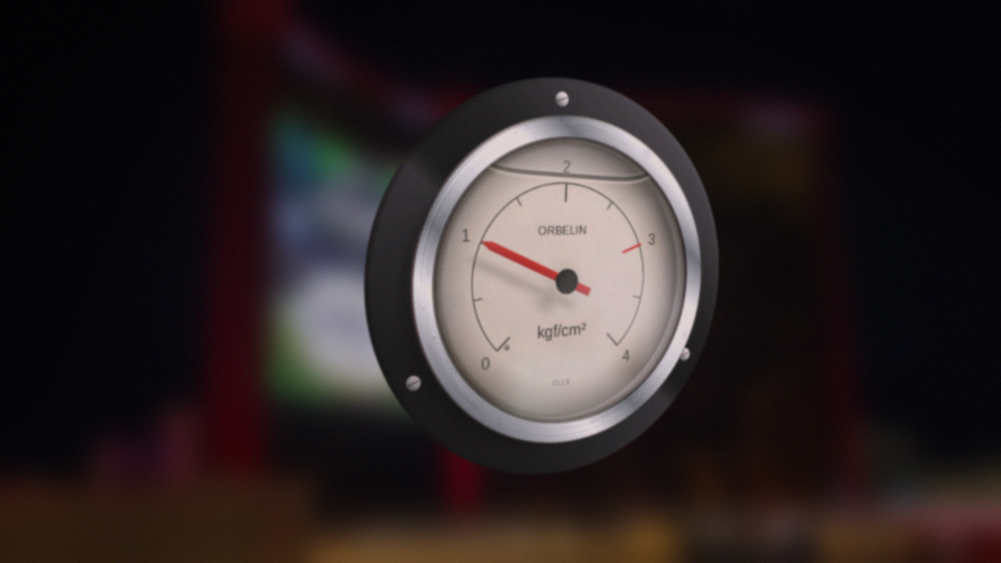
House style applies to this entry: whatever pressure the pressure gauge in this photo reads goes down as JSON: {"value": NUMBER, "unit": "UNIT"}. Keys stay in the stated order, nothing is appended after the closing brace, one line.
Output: {"value": 1, "unit": "kg/cm²"}
